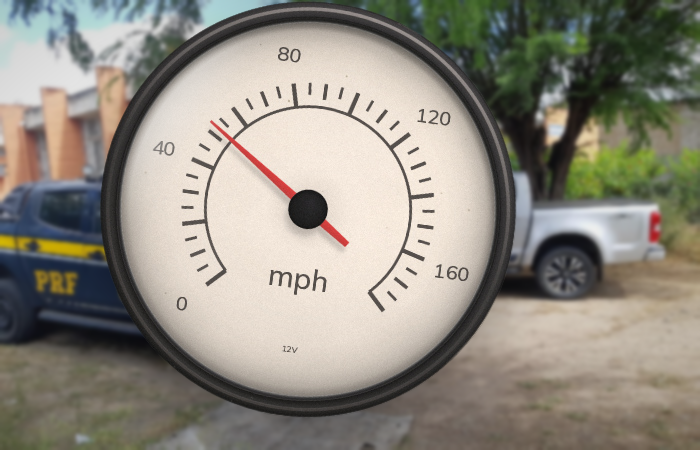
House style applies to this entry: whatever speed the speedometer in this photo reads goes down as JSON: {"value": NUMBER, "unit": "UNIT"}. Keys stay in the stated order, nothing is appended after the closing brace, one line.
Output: {"value": 52.5, "unit": "mph"}
